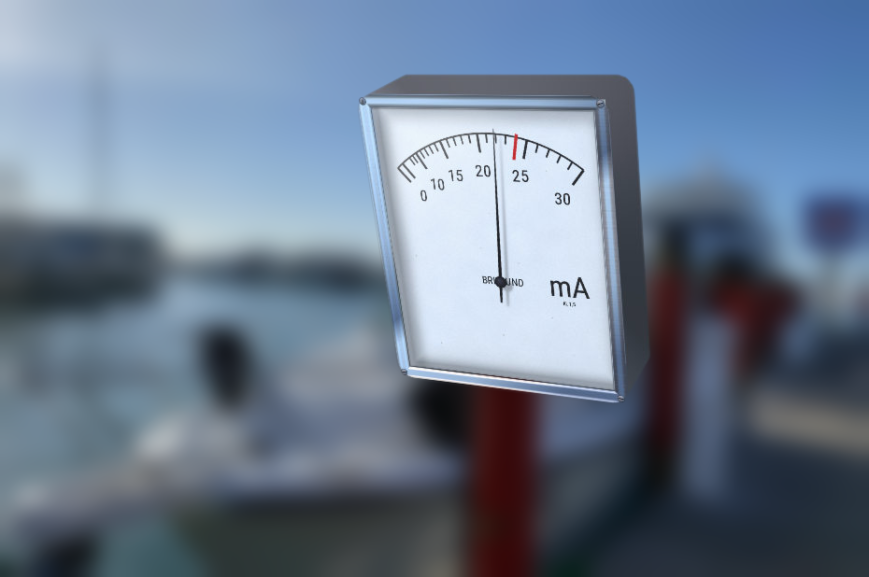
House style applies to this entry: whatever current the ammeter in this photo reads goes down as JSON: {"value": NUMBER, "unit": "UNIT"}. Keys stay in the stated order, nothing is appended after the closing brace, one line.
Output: {"value": 22, "unit": "mA"}
